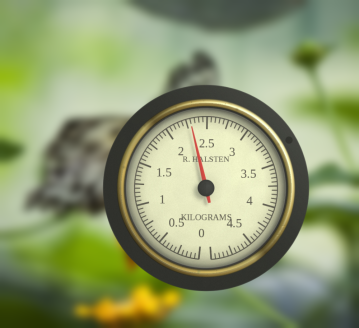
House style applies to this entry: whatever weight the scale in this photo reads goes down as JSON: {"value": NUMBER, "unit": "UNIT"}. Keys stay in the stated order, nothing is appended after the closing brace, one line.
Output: {"value": 2.3, "unit": "kg"}
